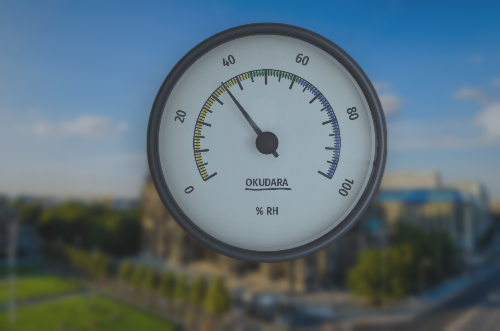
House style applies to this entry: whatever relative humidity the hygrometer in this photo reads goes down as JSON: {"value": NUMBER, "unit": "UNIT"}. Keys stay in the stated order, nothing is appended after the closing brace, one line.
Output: {"value": 35, "unit": "%"}
